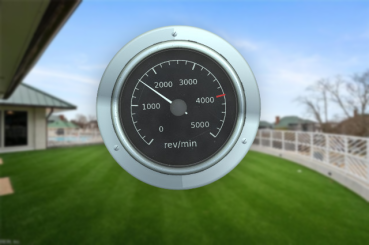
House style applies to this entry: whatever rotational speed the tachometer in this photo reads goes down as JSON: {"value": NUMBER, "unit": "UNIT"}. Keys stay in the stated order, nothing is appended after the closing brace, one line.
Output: {"value": 1600, "unit": "rpm"}
